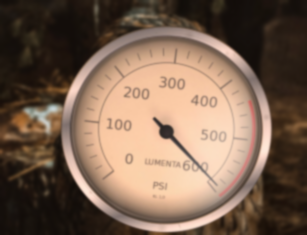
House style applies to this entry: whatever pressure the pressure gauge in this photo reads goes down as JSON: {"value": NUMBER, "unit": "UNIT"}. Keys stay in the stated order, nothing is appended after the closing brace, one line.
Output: {"value": 590, "unit": "psi"}
